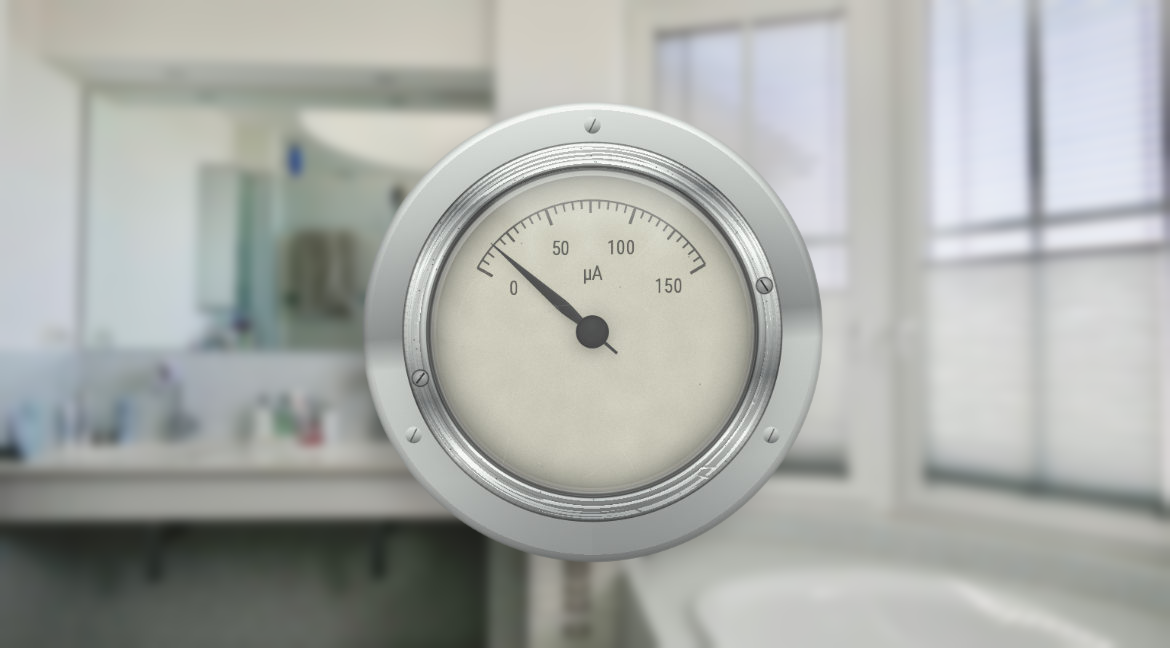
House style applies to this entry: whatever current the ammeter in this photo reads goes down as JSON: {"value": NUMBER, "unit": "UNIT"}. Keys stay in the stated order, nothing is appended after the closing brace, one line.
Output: {"value": 15, "unit": "µA"}
